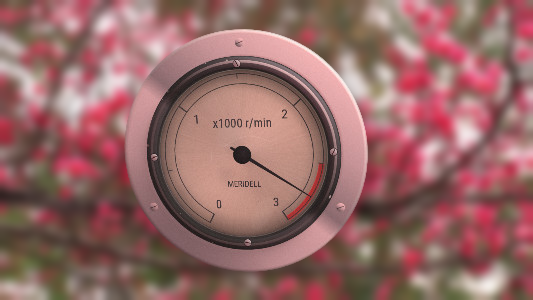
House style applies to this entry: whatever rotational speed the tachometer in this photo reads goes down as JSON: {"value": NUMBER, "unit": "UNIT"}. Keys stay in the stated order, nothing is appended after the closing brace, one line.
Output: {"value": 2750, "unit": "rpm"}
